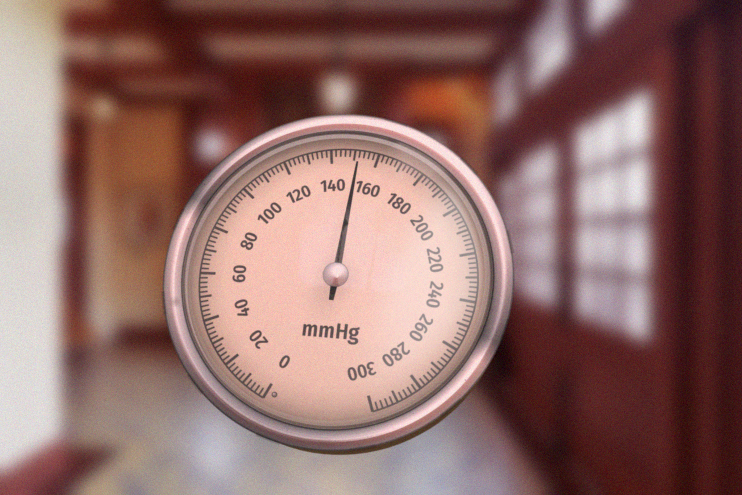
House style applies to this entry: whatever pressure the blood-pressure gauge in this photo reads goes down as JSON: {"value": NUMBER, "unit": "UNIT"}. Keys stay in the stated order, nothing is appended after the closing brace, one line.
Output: {"value": 152, "unit": "mmHg"}
